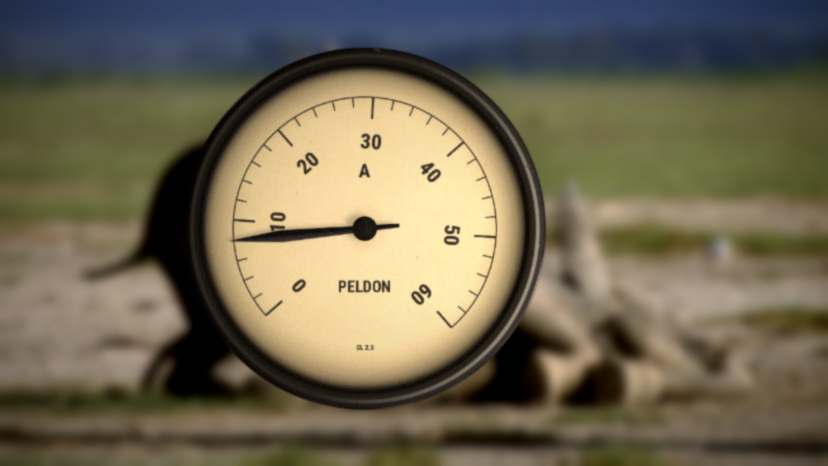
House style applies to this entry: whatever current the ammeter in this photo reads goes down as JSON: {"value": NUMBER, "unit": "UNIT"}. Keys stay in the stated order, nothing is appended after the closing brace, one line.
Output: {"value": 8, "unit": "A"}
